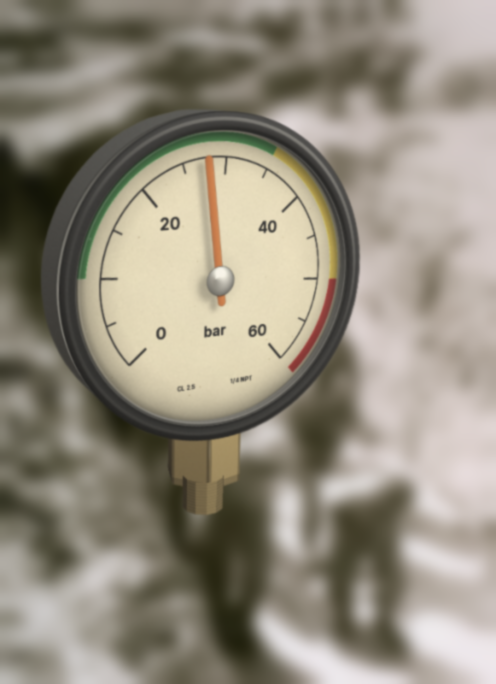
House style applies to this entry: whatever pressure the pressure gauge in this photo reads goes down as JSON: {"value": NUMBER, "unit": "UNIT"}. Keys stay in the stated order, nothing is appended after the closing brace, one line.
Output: {"value": 27.5, "unit": "bar"}
